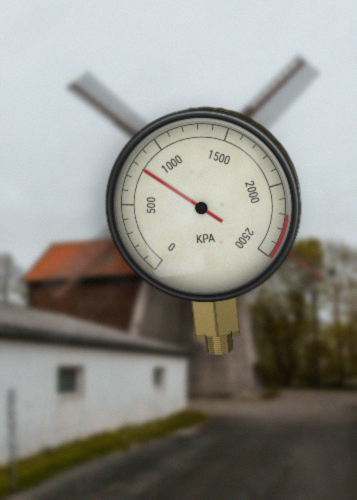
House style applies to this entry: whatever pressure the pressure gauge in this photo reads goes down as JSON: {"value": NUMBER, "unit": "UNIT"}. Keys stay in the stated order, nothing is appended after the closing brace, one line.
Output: {"value": 800, "unit": "kPa"}
